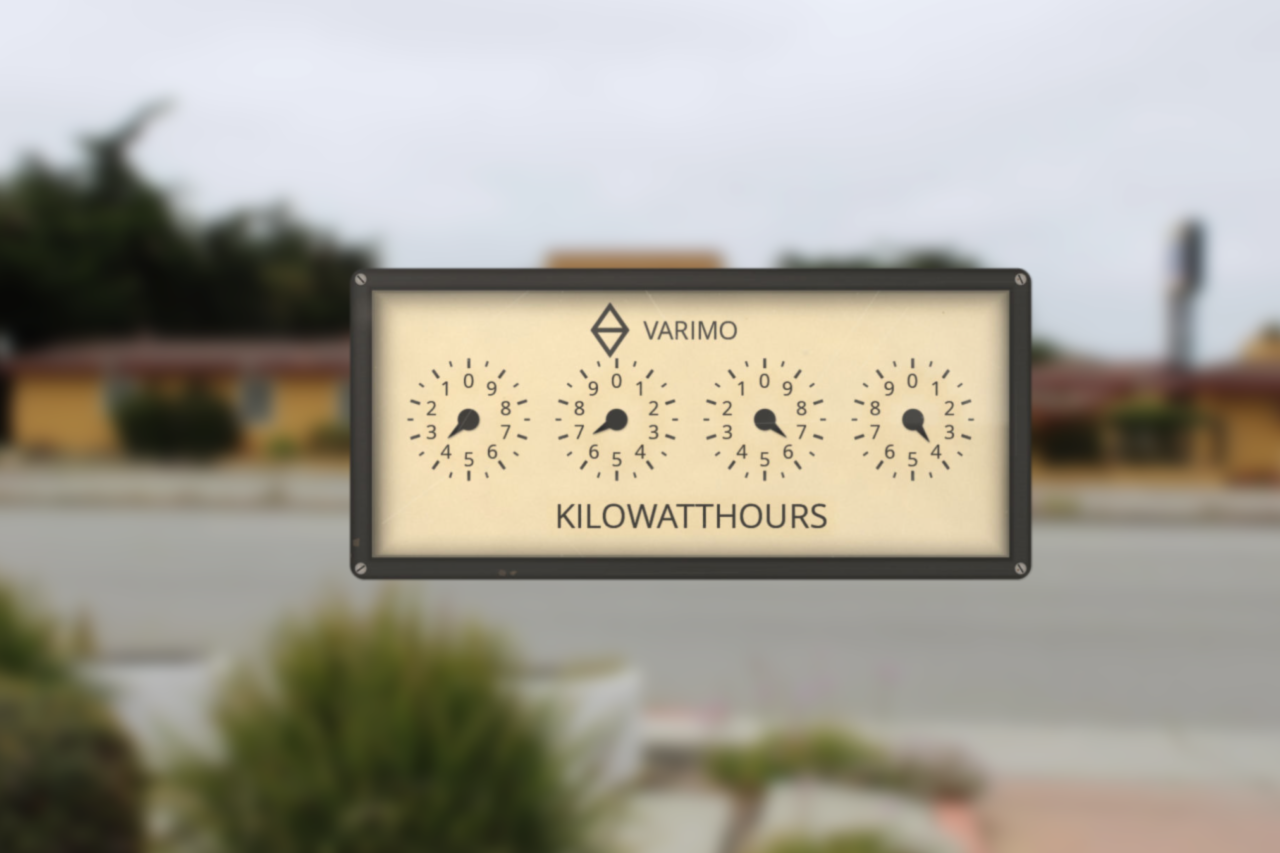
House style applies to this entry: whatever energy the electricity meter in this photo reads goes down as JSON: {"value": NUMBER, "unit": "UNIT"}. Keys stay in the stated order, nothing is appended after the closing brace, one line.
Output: {"value": 3664, "unit": "kWh"}
